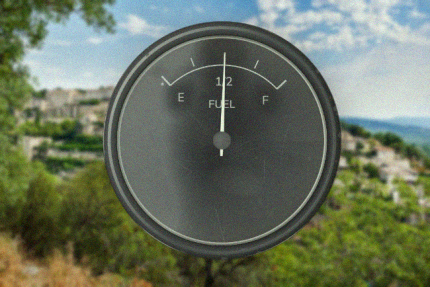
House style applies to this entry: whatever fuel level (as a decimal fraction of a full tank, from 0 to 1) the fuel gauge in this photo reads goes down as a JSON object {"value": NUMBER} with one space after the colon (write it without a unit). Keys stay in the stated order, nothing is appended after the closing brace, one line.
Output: {"value": 0.5}
